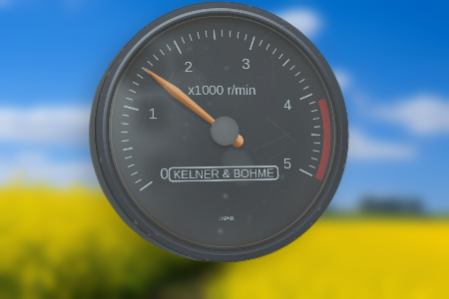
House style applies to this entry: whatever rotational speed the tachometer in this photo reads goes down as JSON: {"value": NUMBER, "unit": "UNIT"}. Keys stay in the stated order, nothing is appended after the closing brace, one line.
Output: {"value": 1500, "unit": "rpm"}
